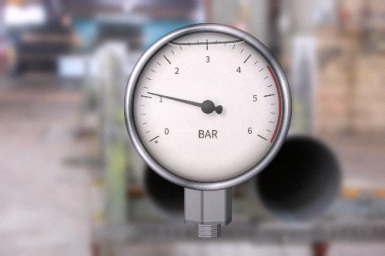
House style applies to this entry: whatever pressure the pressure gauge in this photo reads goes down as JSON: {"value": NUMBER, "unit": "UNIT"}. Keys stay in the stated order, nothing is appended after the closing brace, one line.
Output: {"value": 1.1, "unit": "bar"}
